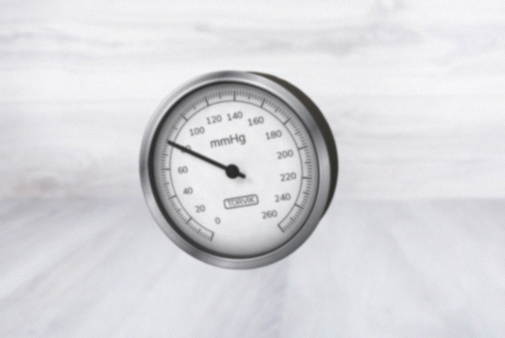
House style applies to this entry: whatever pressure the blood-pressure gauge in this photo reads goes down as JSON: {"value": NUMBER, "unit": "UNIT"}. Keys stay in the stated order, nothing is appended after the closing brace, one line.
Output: {"value": 80, "unit": "mmHg"}
